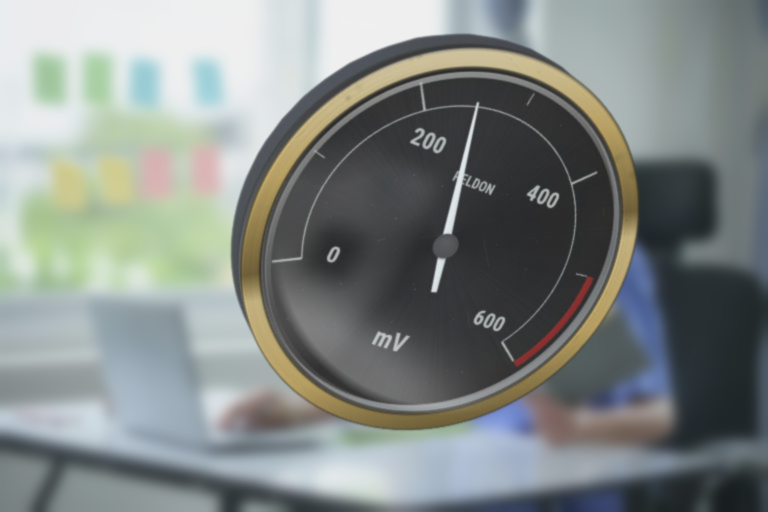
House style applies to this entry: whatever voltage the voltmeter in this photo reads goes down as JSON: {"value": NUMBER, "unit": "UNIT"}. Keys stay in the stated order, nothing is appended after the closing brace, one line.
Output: {"value": 250, "unit": "mV"}
